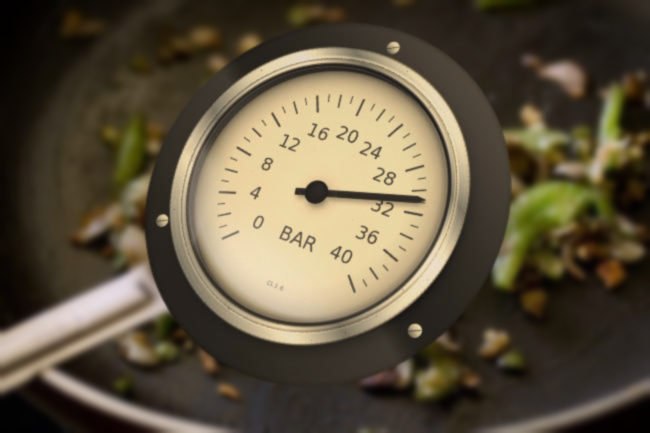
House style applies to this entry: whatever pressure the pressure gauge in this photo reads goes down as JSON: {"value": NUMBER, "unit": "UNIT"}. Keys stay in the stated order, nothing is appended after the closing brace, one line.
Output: {"value": 31, "unit": "bar"}
